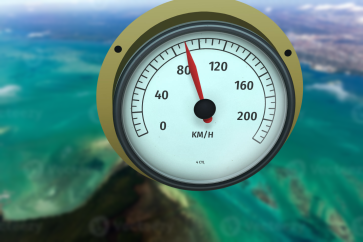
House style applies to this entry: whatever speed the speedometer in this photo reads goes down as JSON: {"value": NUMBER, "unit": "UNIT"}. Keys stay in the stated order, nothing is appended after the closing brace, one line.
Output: {"value": 90, "unit": "km/h"}
